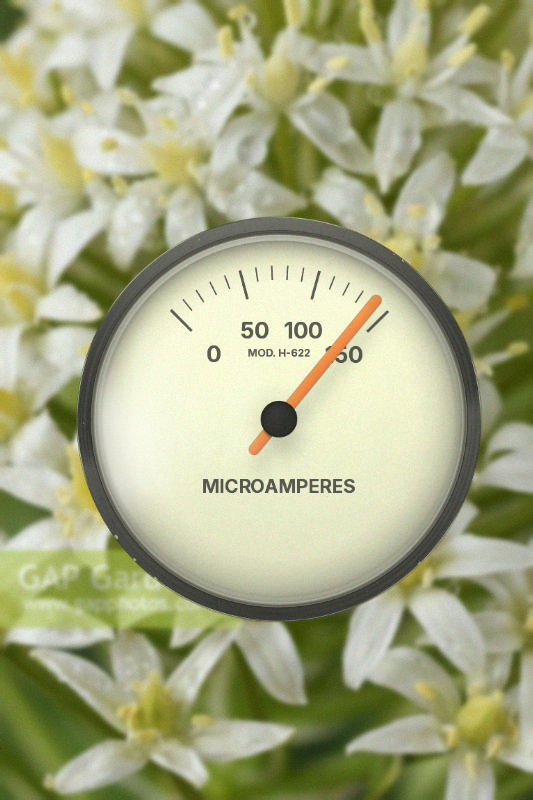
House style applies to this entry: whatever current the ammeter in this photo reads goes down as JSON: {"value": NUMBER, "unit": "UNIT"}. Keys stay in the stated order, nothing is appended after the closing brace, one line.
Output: {"value": 140, "unit": "µA"}
